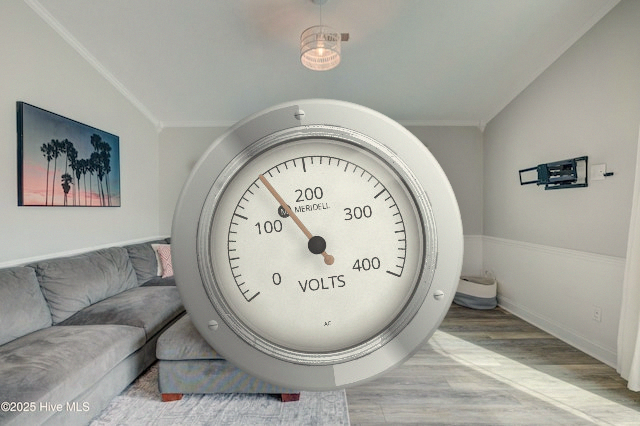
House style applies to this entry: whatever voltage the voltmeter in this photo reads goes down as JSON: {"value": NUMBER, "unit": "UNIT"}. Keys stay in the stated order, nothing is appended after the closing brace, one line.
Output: {"value": 150, "unit": "V"}
